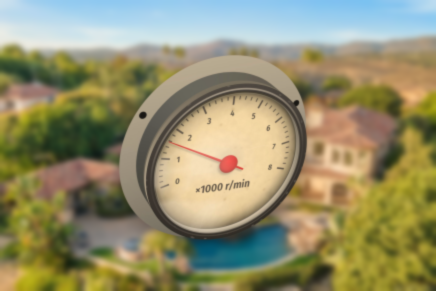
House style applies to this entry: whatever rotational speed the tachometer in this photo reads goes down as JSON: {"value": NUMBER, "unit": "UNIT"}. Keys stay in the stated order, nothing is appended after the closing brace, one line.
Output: {"value": 1600, "unit": "rpm"}
